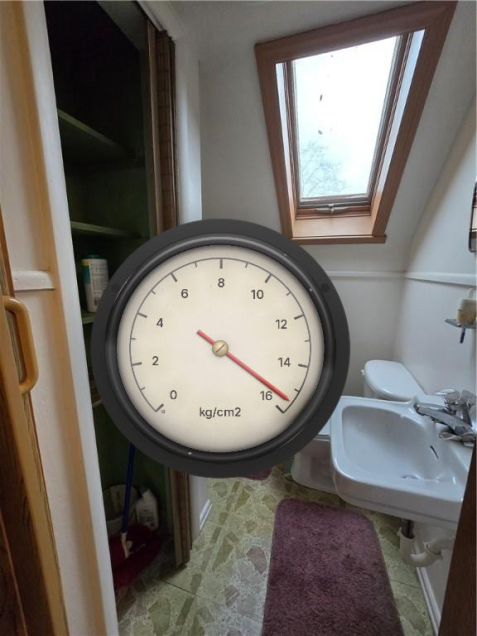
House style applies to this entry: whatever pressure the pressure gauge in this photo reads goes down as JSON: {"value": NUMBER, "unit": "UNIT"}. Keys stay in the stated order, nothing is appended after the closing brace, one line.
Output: {"value": 15.5, "unit": "kg/cm²"}
